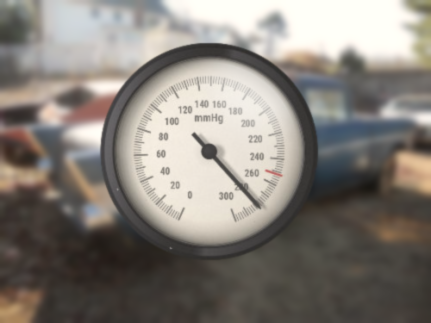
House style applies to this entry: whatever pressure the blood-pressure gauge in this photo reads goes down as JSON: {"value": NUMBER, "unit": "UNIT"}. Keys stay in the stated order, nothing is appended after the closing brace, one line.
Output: {"value": 280, "unit": "mmHg"}
